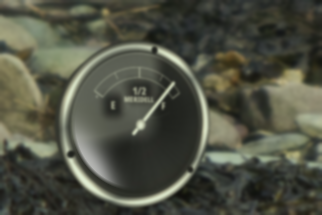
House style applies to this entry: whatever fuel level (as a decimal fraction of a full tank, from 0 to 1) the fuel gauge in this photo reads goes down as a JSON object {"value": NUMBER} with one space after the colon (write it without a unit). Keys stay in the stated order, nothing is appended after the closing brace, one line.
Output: {"value": 0.875}
